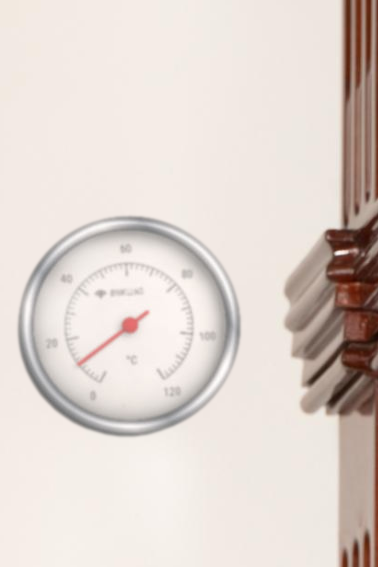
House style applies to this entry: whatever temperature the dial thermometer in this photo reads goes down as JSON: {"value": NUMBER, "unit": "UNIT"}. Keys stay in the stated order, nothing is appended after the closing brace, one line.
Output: {"value": 10, "unit": "°C"}
